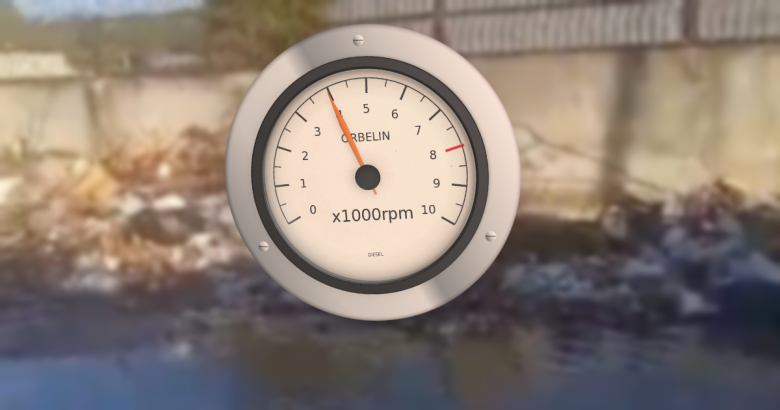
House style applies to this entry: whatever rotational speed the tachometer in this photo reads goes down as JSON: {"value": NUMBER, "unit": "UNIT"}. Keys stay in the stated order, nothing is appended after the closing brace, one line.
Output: {"value": 4000, "unit": "rpm"}
